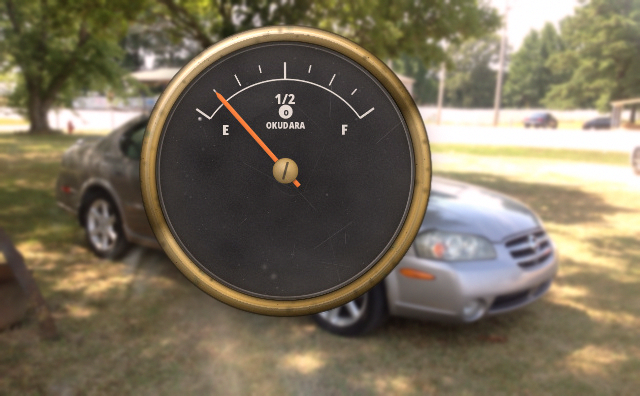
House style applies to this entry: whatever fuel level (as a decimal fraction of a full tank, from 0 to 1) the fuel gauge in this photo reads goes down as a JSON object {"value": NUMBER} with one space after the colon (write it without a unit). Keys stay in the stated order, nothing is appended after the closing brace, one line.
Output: {"value": 0.125}
